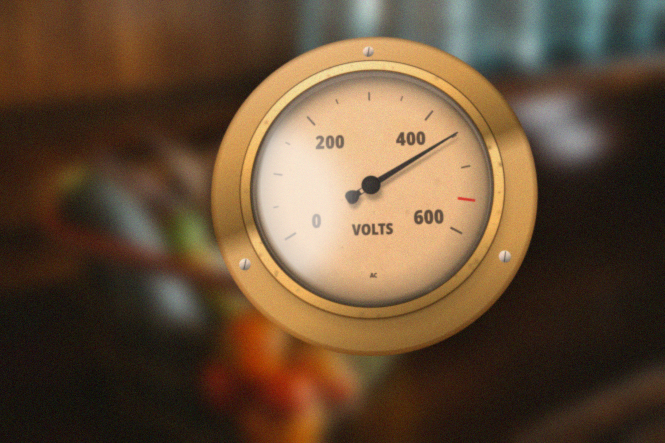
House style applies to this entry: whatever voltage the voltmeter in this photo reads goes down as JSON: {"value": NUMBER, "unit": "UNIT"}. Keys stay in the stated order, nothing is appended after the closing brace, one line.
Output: {"value": 450, "unit": "V"}
